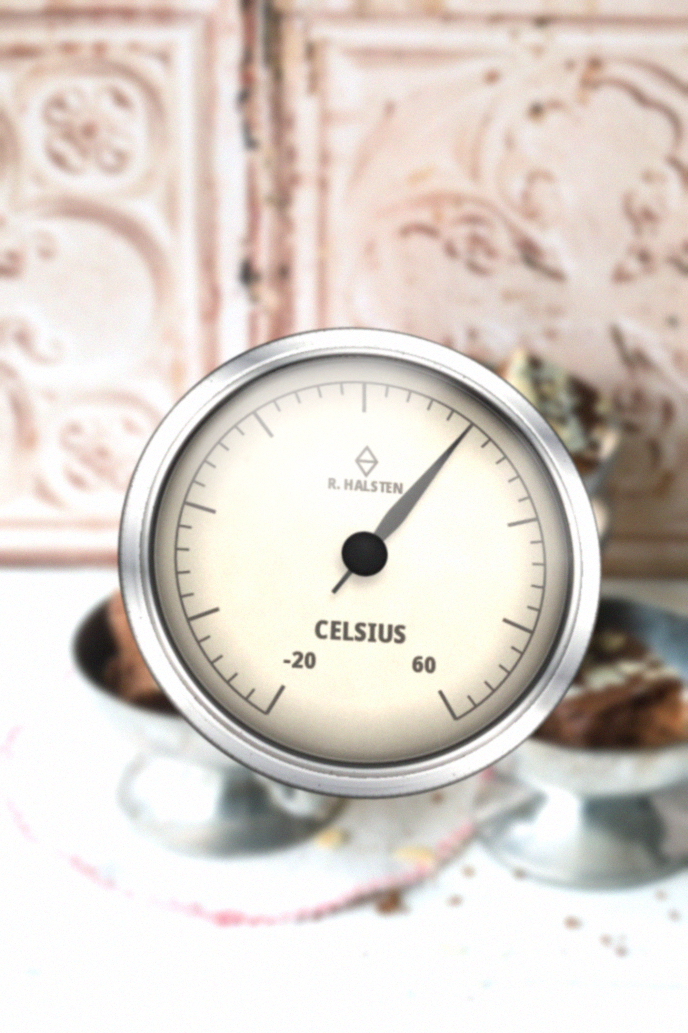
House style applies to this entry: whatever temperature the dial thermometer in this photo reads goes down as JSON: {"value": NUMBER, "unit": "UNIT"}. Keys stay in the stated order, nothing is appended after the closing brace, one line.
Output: {"value": 30, "unit": "°C"}
